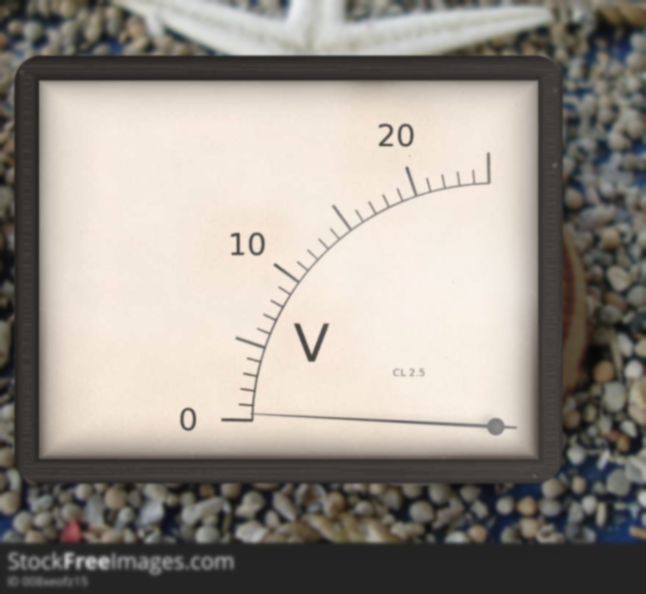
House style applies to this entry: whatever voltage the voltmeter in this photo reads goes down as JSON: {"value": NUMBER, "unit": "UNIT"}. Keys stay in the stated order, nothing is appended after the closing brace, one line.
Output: {"value": 0.5, "unit": "V"}
